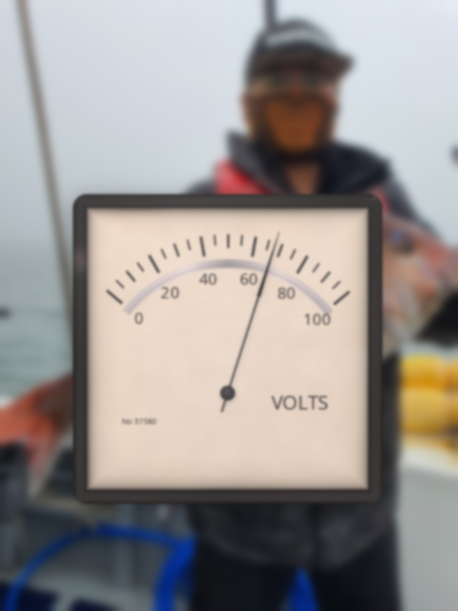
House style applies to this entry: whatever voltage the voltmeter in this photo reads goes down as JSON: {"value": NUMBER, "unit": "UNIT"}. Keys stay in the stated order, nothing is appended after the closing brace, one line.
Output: {"value": 67.5, "unit": "V"}
